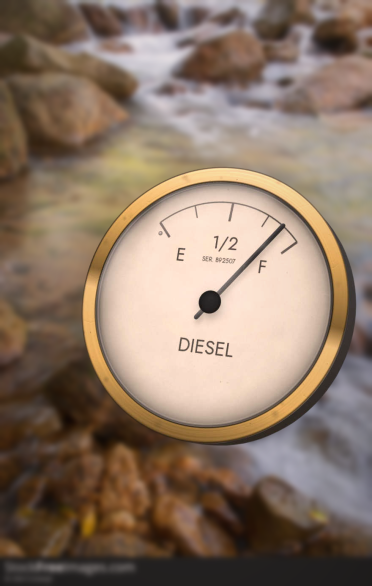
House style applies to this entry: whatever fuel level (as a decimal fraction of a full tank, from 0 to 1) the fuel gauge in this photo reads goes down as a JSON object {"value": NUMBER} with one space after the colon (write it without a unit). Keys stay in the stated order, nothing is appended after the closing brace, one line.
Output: {"value": 0.875}
